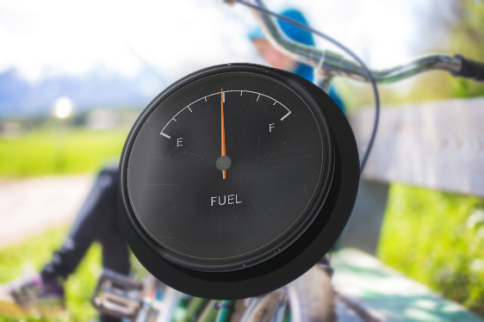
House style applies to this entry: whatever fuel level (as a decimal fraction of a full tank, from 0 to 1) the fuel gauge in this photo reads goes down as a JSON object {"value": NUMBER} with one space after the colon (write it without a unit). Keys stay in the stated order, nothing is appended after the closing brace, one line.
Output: {"value": 0.5}
